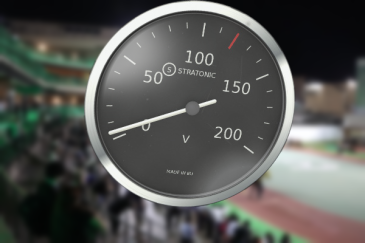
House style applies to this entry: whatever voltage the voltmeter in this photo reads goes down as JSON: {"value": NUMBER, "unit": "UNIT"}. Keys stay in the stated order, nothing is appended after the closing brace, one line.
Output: {"value": 5, "unit": "V"}
